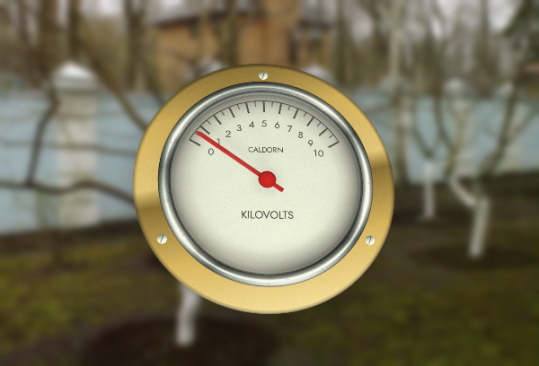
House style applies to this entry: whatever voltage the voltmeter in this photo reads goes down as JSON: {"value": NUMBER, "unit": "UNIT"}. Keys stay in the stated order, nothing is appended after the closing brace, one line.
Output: {"value": 0.5, "unit": "kV"}
